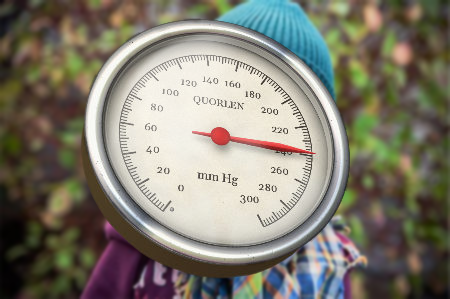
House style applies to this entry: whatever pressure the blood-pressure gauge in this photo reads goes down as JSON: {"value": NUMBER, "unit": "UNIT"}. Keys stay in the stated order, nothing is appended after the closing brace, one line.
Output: {"value": 240, "unit": "mmHg"}
